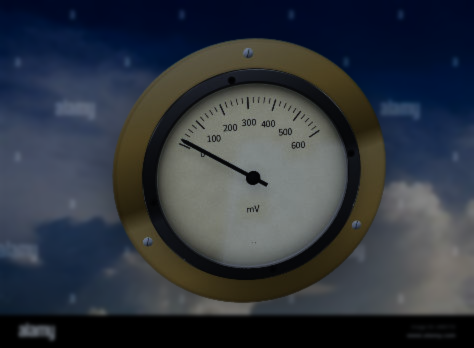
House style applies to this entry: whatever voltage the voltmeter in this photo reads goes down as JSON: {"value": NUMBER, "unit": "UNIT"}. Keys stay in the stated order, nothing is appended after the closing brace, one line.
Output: {"value": 20, "unit": "mV"}
